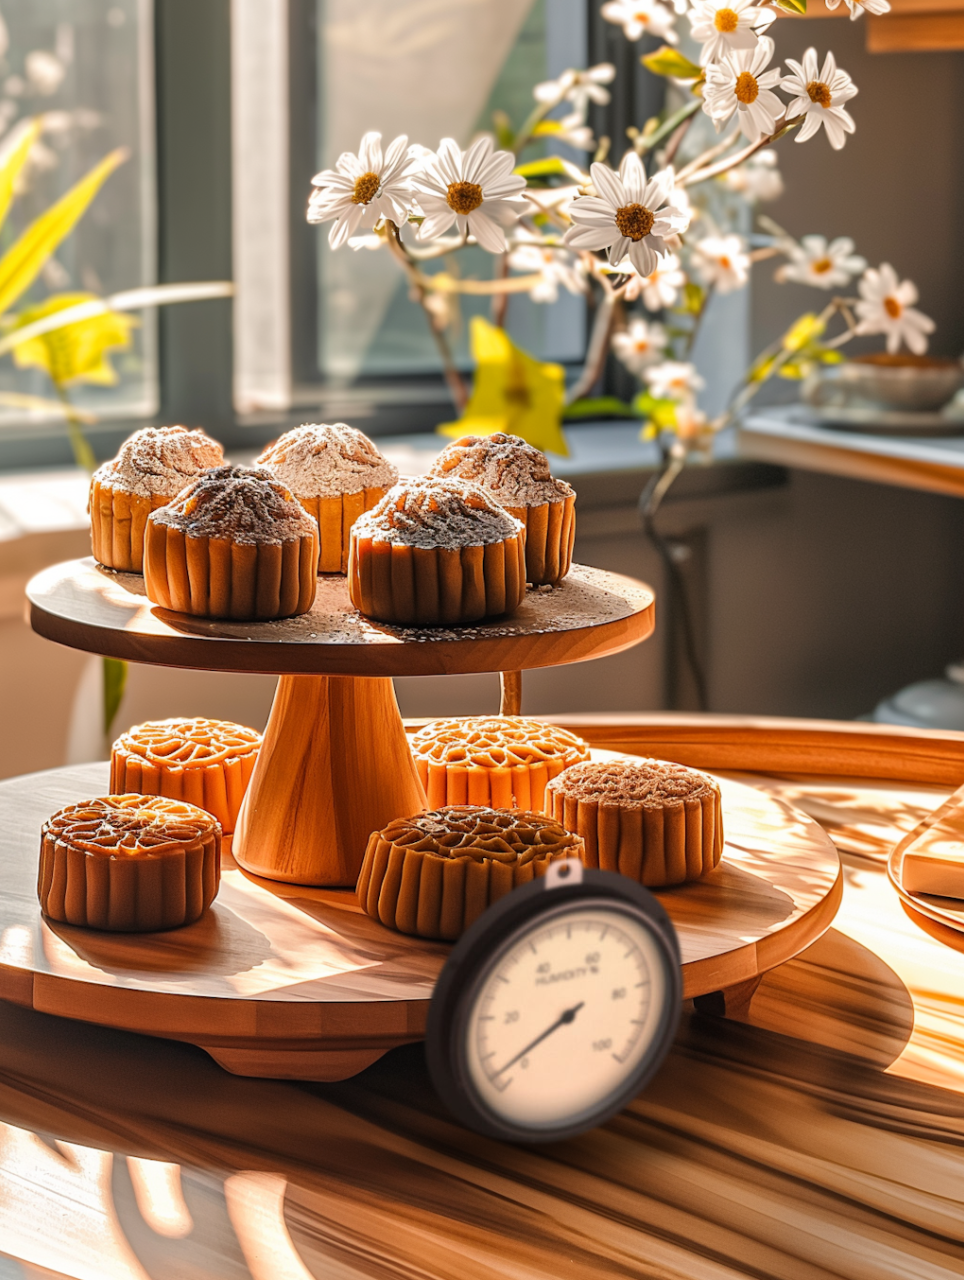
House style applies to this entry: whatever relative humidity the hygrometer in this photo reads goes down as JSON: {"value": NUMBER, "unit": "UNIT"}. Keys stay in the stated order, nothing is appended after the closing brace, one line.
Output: {"value": 5, "unit": "%"}
